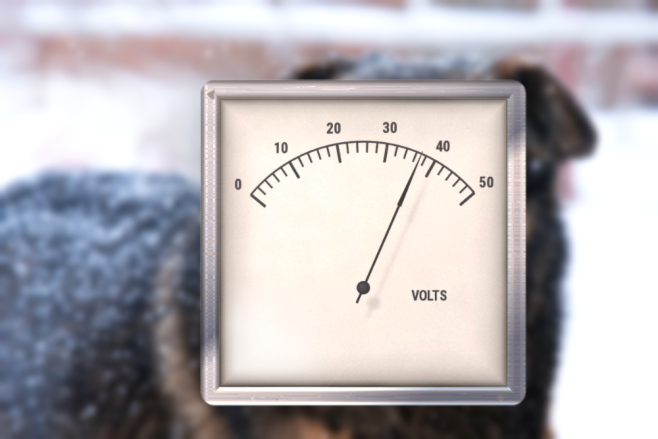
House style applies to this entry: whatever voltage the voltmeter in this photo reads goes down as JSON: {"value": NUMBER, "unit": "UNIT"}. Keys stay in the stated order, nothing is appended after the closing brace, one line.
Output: {"value": 37, "unit": "V"}
